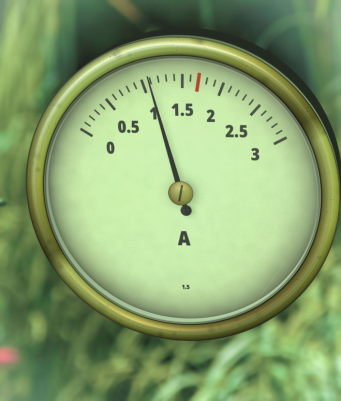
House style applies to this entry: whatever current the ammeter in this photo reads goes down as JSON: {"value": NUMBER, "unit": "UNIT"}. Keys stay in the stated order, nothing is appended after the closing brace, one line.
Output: {"value": 1.1, "unit": "A"}
